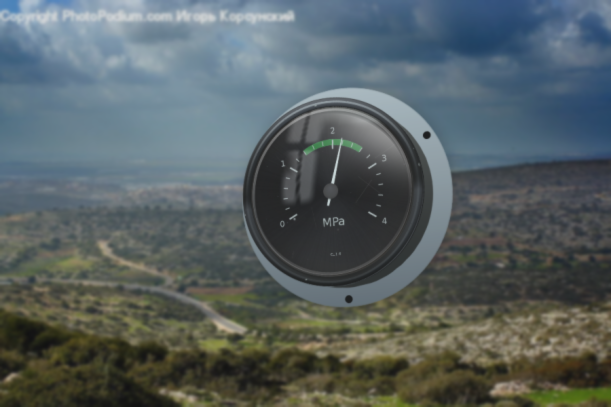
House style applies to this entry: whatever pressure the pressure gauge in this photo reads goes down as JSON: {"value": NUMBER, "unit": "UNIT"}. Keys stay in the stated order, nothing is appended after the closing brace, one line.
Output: {"value": 2.2, "unit": "MPa"}
